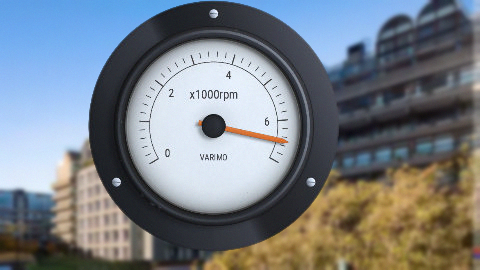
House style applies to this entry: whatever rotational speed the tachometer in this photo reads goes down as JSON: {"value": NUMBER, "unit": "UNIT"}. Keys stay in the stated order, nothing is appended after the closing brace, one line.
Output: {"value": 6500, "unit": "rpm"}
